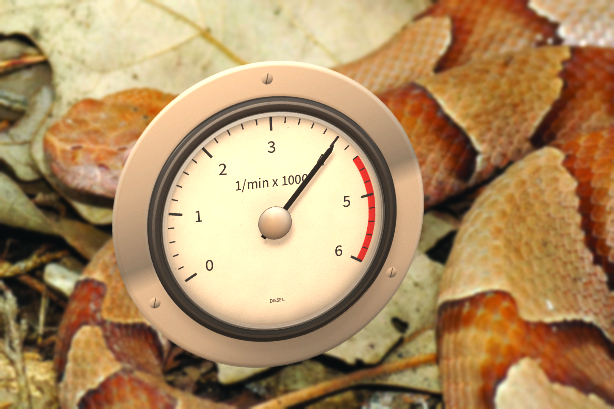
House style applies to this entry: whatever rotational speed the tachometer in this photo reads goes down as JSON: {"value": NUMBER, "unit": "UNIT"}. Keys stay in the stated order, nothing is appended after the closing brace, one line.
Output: {"value": 4000, "unit": "rpm"}
